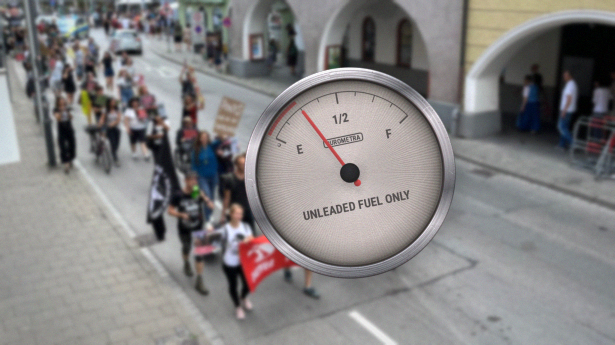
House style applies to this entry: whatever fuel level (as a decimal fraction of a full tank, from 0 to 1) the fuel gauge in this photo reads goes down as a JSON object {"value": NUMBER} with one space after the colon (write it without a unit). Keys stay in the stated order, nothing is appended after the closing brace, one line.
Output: {"value": 0.25}
